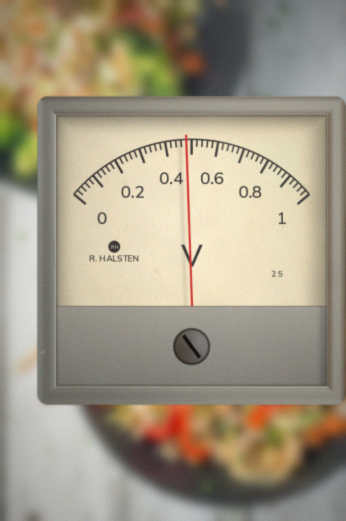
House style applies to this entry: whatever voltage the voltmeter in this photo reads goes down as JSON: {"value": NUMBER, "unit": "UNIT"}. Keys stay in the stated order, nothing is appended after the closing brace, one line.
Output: {"value": 0.48, "unit": "V"}
